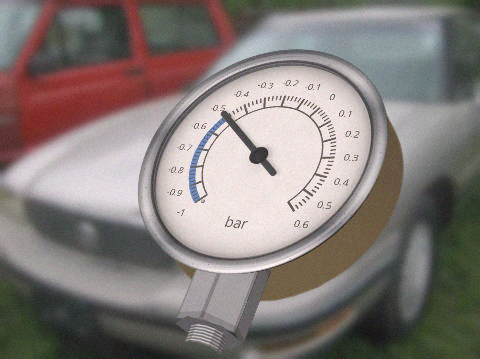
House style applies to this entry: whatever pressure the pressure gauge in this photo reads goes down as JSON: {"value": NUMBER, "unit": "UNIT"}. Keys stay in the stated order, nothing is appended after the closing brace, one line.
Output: {"value": -0.5, "unit": "bar"}
